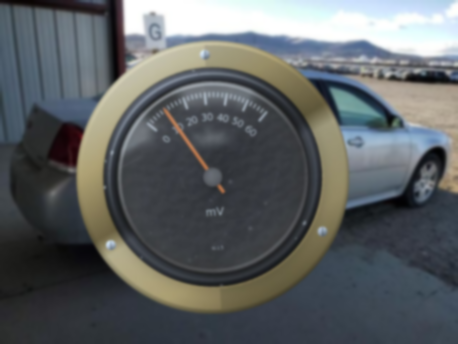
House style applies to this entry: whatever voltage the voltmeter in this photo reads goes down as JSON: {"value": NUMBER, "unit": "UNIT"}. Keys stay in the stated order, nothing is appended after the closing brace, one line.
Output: {"value": 10, "unit": "mV"}
